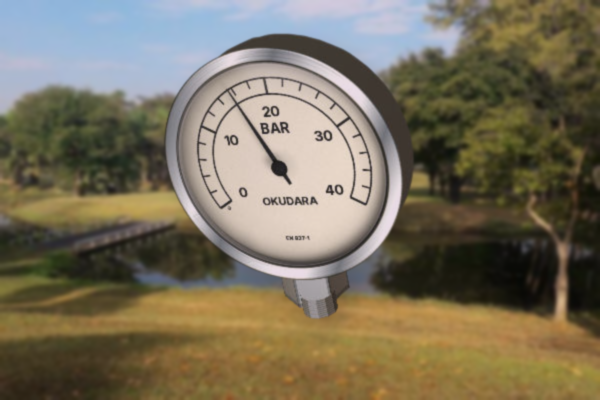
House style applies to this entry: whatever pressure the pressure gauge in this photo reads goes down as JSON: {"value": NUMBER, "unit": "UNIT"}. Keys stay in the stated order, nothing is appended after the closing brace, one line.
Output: {"value": 16, "unit": "bar"}
